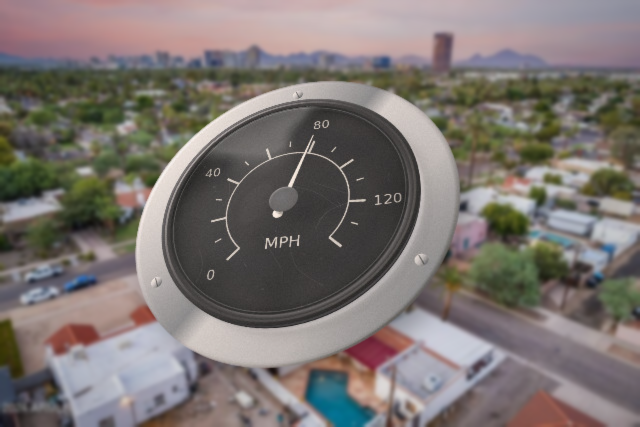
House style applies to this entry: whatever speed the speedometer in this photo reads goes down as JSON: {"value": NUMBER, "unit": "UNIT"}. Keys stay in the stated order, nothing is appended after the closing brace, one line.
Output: {"value": 80, "unit": "mph"}
